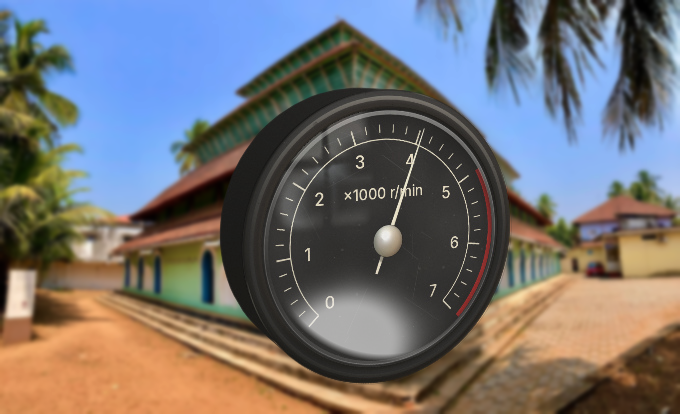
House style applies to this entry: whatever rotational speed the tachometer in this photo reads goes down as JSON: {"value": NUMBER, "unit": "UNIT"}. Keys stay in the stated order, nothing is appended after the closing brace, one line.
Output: {"value": 4000, "unit": "rpm"}
